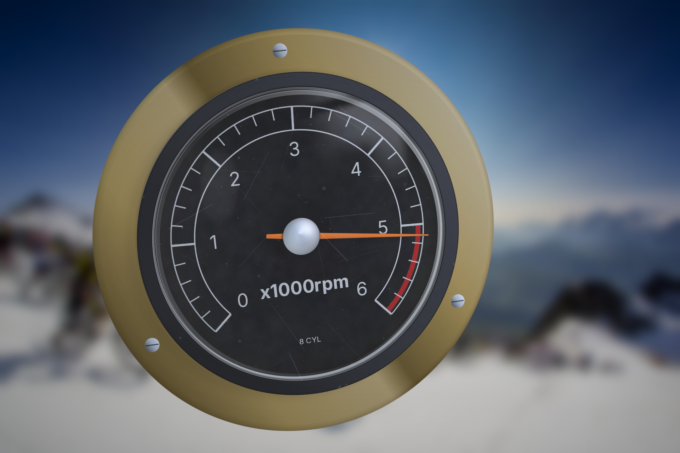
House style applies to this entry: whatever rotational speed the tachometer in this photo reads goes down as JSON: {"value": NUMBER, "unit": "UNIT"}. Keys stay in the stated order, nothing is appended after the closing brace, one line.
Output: {"value": 5100, "unit": "rpm"}
